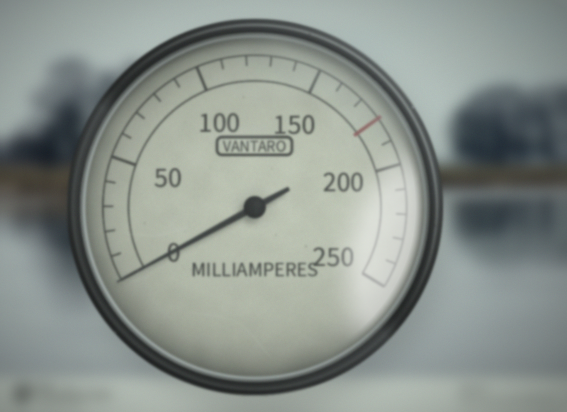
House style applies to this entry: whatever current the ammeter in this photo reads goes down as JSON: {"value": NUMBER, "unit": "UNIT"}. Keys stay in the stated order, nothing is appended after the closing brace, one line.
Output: {"value": 0, "unit": "mA"}
